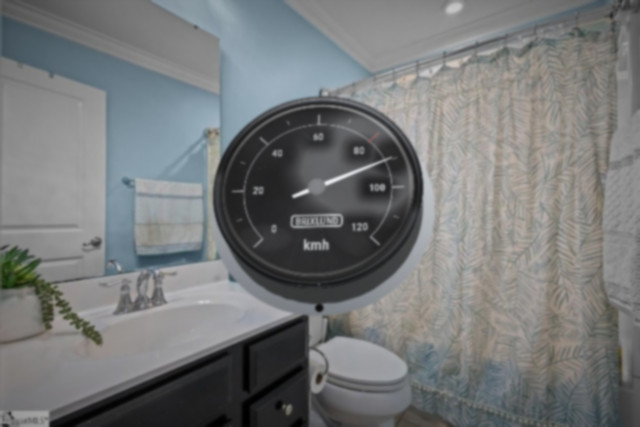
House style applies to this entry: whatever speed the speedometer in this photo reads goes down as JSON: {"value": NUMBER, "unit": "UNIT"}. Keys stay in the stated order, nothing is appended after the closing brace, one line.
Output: {"value": 90, "unit": "km/h"}
